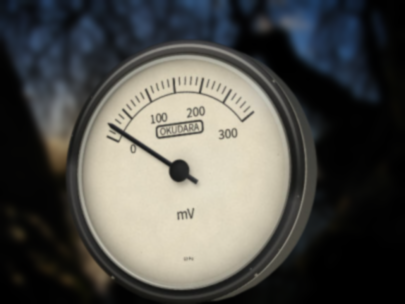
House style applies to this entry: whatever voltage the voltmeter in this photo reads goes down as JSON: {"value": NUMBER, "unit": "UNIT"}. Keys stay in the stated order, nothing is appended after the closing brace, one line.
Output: {"value": 20, "unit": "mV"}
